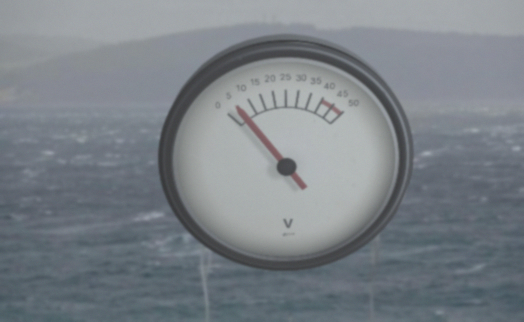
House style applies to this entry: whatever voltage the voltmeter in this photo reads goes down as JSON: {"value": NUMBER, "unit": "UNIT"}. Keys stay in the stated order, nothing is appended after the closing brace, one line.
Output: {"value": 5, "unit": "V"}
